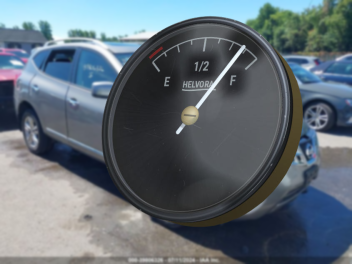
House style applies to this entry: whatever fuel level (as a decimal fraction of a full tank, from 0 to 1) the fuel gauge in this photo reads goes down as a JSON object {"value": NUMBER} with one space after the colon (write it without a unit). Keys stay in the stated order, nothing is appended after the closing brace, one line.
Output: {"value": 0.875}
